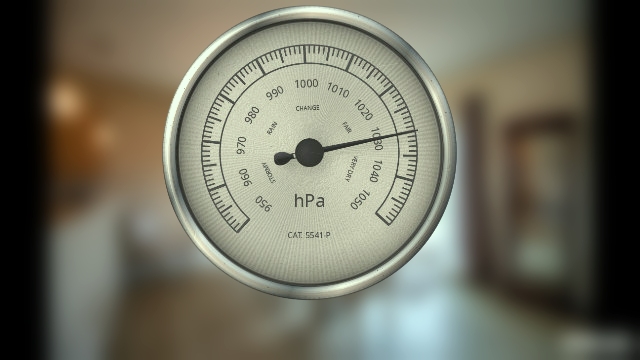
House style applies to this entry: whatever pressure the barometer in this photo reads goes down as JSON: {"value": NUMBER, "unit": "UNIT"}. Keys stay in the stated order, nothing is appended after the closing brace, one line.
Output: {"value": 1030, "unit": "hPa"}
